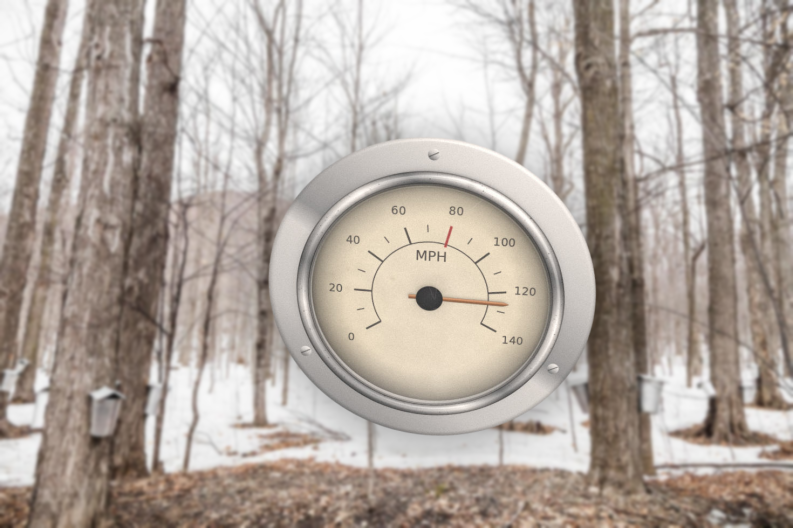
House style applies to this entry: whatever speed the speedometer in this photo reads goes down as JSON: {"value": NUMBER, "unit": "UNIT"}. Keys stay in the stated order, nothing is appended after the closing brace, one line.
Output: {"value": 125, "unit": "mph"}
